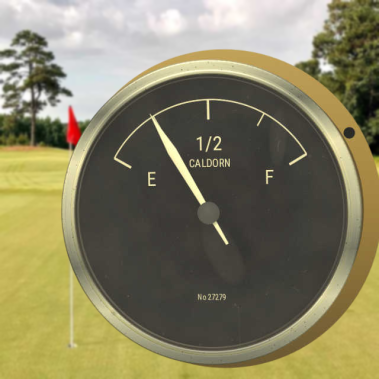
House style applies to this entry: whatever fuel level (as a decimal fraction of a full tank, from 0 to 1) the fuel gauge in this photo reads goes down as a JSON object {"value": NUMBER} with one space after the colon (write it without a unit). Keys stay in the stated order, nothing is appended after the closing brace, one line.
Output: {"value": 0.25}
